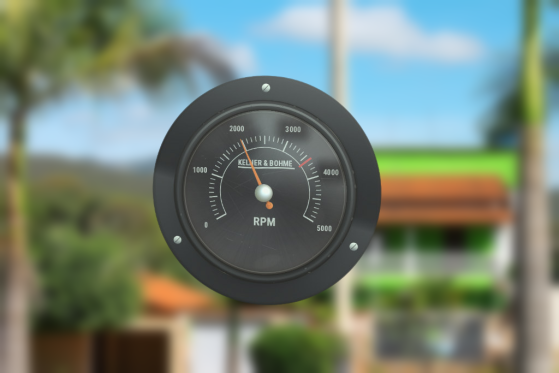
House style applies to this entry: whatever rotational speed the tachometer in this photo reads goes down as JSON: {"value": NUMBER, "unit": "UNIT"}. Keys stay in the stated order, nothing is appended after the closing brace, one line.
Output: {"value": 2000, "unit": "rpm"}
